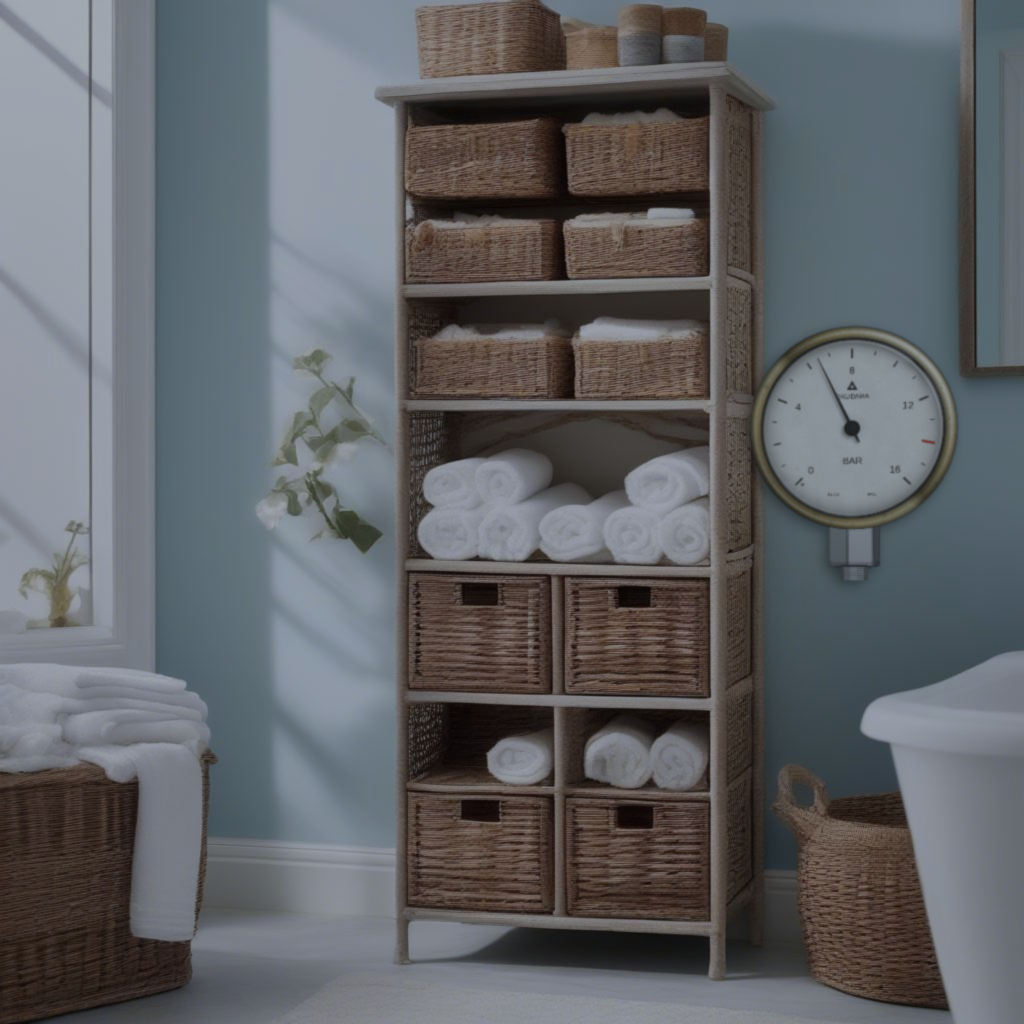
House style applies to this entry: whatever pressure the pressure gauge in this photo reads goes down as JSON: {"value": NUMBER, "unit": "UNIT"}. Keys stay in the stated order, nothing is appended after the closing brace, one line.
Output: {"value": 6.5, "unit": "bar"}
